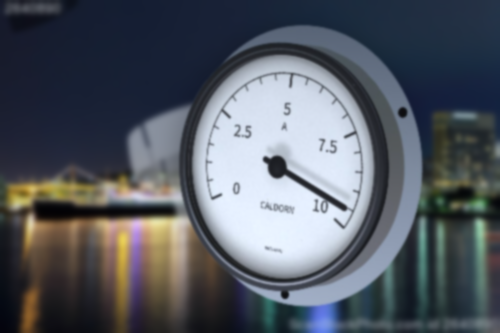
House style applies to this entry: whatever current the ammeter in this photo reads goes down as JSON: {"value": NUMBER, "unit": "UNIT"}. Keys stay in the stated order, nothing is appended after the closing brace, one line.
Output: {"value": 9.5, "unit": "A"}
